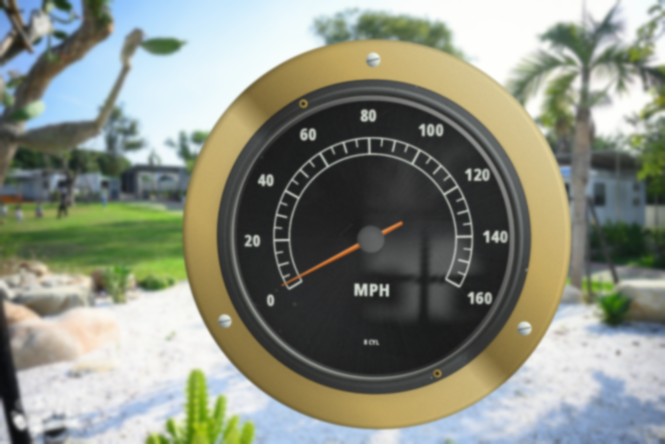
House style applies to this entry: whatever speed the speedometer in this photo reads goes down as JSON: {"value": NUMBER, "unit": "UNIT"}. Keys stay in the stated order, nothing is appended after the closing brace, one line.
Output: {"value": 2.5, "unit": "mph"}
